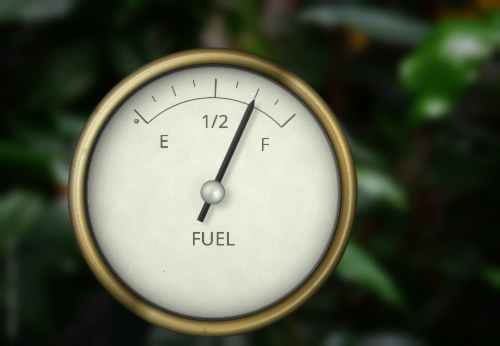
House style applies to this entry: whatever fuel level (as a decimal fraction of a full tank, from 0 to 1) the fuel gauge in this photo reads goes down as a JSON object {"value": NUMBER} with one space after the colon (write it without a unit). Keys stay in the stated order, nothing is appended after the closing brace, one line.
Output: {"value": 0.75}
